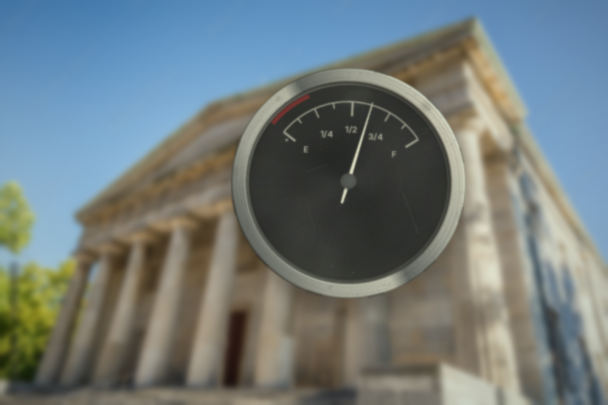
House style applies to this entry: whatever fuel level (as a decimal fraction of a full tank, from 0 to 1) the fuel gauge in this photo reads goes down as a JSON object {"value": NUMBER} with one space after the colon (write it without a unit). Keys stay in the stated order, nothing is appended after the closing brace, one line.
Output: {"value": 0.625}
